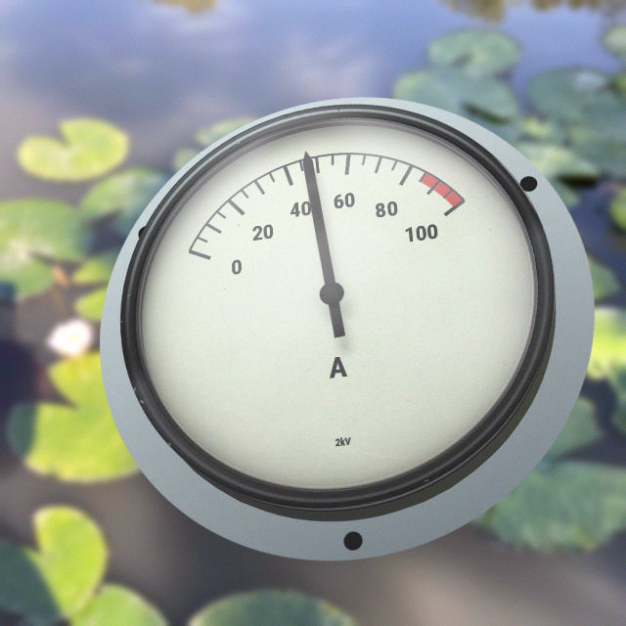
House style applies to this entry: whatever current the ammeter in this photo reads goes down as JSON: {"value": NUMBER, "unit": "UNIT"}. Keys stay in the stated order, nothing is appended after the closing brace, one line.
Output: {"value": 47.5, "unit": "A"}
